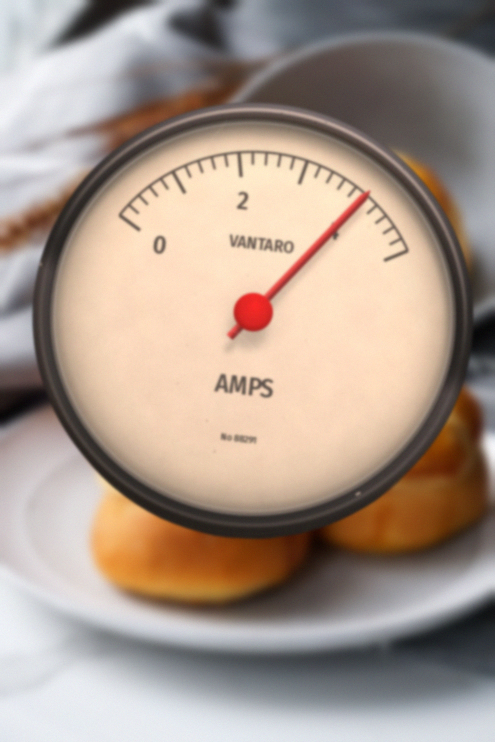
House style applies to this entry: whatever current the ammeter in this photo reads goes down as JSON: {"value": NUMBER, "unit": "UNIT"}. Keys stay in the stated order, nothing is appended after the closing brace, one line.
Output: {"value": 4, "unit": "A"}
